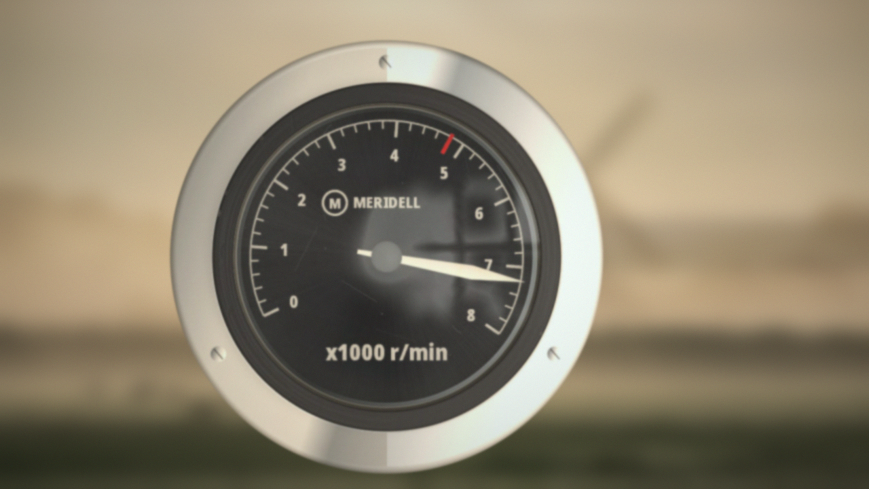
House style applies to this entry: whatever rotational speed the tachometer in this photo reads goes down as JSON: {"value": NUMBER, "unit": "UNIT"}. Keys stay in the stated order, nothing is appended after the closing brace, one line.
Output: {"value": 7200, "unit": "rpm"}
